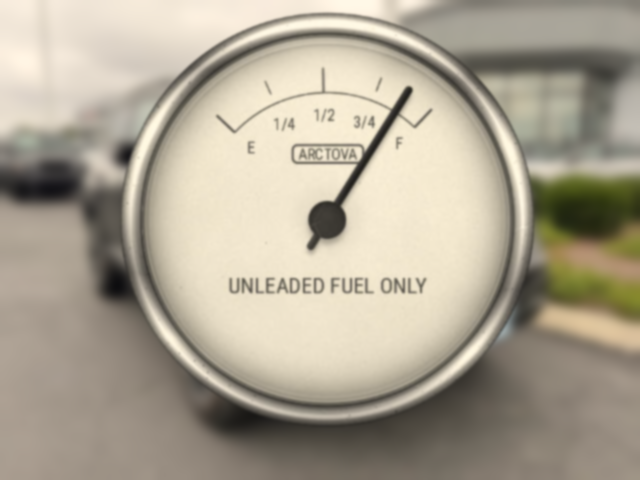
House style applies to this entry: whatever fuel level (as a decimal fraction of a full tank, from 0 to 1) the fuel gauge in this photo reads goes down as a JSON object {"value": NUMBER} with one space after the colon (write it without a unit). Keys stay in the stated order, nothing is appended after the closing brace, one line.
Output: {"value": 0.875}
